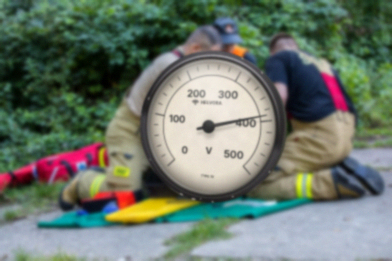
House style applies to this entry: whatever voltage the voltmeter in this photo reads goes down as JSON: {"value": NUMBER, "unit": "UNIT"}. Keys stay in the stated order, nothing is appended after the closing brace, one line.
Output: {"value": 390, "unit": "V"}
